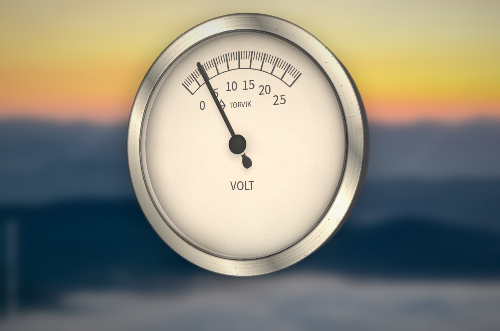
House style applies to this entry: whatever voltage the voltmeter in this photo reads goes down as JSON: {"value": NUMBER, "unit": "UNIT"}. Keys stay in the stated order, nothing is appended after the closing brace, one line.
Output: {"value": 5, "unit": "V"}
